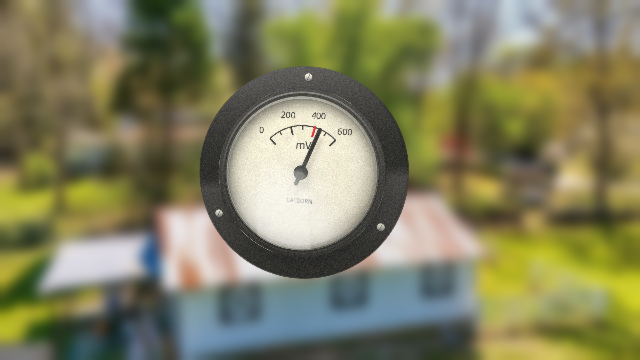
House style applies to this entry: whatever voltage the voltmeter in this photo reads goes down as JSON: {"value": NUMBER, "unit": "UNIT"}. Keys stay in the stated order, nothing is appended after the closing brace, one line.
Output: {"value": 450, "unit": "mV"}
